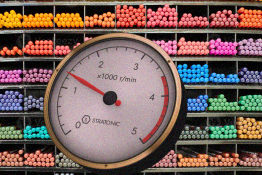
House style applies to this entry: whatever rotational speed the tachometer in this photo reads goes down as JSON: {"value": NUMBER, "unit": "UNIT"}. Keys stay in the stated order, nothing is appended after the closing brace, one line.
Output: {"value": 1300, "unit": "rpm"}
